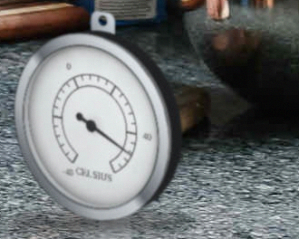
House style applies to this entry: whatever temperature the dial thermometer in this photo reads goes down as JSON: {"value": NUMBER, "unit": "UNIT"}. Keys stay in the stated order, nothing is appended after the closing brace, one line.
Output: {"value": 48, "unit": "°C"}
